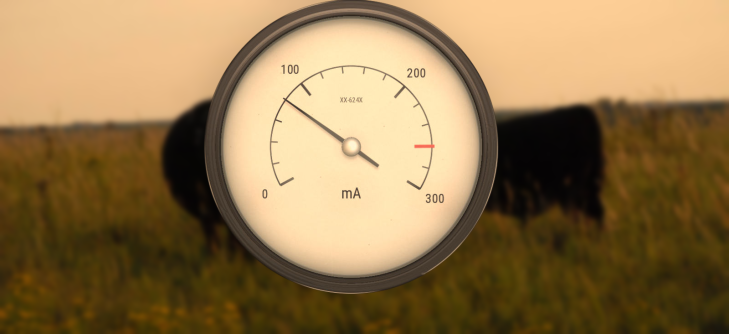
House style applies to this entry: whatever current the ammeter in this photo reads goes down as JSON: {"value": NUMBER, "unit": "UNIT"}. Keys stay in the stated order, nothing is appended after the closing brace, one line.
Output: {"value": 80, "unit": "mA"}
